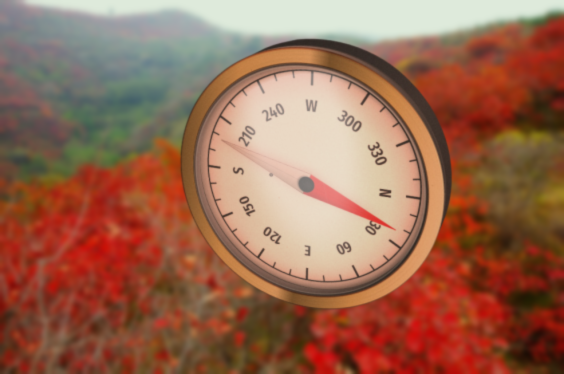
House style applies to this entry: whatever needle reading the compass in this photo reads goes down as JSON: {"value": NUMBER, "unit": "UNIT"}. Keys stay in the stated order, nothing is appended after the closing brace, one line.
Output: {"value": 20, "unit": "°"}
